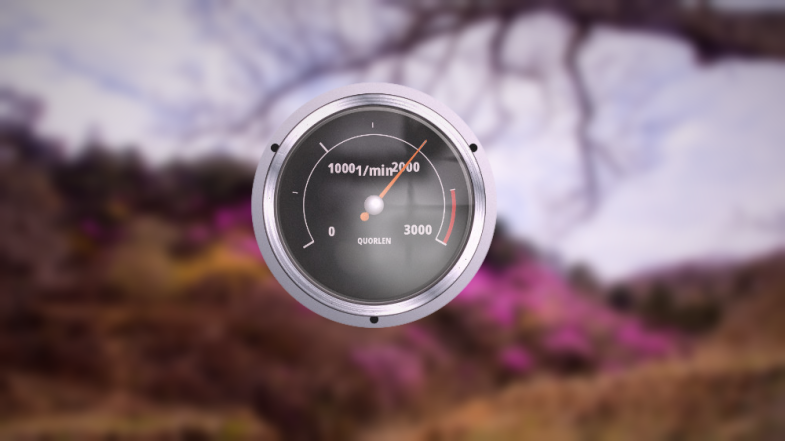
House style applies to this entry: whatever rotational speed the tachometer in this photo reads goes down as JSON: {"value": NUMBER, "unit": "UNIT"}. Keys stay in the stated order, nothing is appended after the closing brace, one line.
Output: {"value": 2000, "unit": "rpm"}
